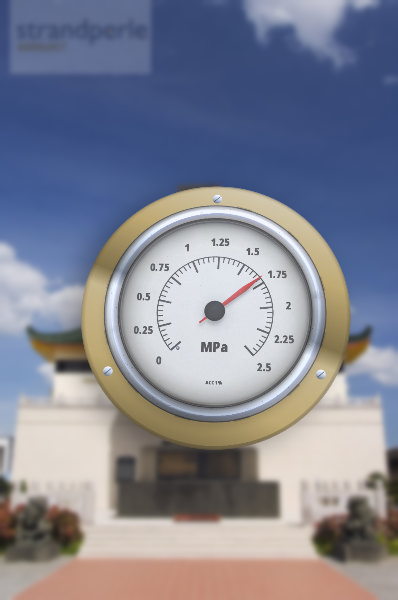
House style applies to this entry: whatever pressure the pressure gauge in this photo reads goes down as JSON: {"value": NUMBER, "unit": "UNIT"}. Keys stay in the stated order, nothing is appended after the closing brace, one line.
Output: {"value": 1.7, "unit": "MPa"}
